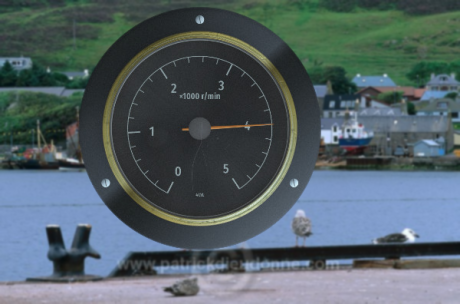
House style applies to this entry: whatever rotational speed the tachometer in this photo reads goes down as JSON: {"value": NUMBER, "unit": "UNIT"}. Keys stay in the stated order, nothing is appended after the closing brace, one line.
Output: {"value": 4000, "unit": "rpm"}
